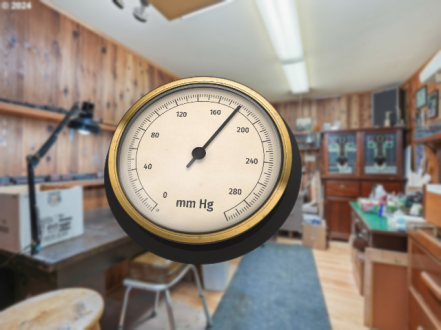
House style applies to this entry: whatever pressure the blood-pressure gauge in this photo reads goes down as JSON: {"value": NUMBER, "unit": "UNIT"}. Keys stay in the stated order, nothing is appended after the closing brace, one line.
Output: {"value": 180, "unit": "mmHg"}
